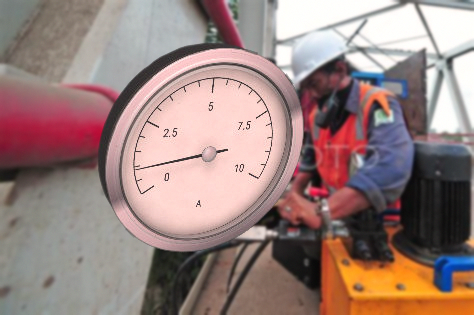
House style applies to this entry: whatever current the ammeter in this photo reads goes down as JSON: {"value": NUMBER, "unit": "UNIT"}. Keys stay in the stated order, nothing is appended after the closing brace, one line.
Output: {"value": 1, "unit": "A"}
